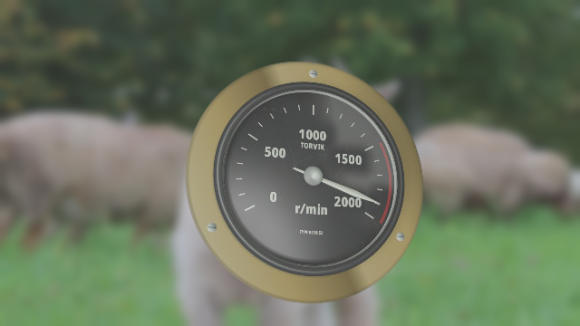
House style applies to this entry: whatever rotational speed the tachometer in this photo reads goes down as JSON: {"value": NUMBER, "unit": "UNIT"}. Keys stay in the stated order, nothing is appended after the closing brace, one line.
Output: {"value": 1900, "unit": "rpm"}
